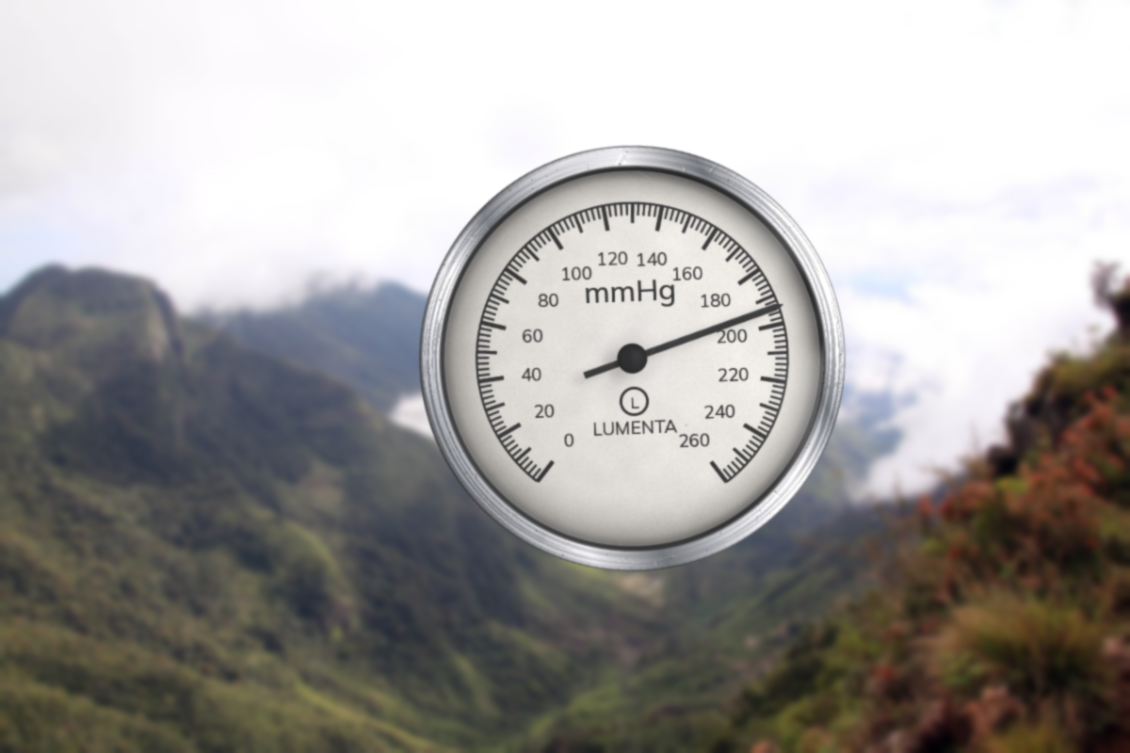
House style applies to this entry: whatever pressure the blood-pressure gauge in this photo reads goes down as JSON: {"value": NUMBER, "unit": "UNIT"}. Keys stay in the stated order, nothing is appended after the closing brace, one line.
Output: {"value": 194, "unit": "mmHg"}
